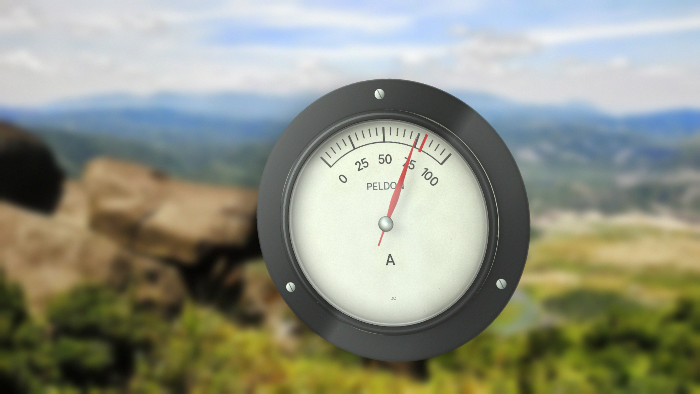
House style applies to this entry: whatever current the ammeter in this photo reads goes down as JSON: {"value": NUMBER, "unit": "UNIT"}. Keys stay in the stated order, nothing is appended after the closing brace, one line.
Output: {"value": 75, "unit": "A"}
